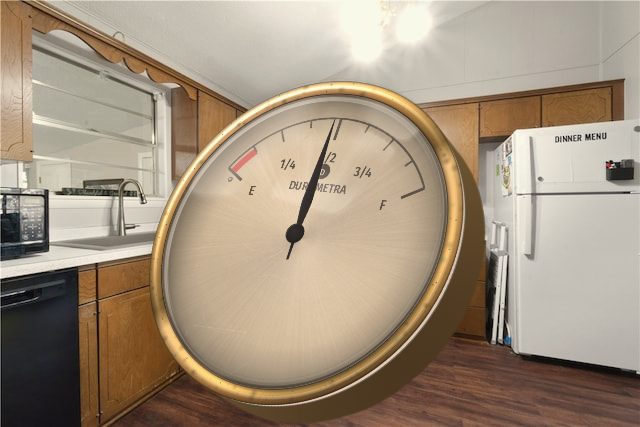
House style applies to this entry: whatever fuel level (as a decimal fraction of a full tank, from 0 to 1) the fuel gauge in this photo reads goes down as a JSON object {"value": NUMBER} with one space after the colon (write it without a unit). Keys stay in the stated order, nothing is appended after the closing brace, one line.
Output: {"value": 0.5}
